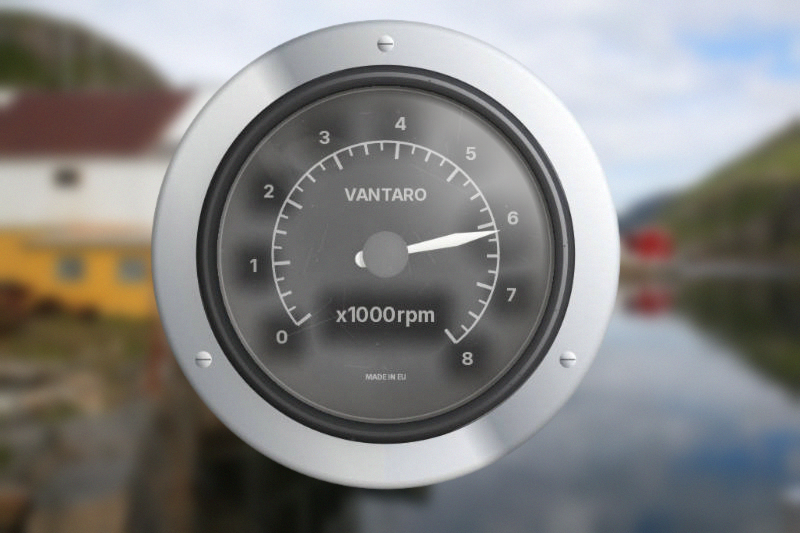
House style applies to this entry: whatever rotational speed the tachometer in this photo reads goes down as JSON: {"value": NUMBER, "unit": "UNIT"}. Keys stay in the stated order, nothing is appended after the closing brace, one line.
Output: {"value": 6125, "unit": "rpm"}
